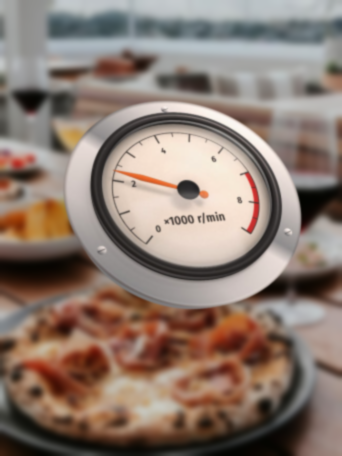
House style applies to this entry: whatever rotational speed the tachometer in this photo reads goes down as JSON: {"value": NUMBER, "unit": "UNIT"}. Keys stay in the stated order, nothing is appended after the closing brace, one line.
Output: {"value": 2250, "unit": "rpm"}
